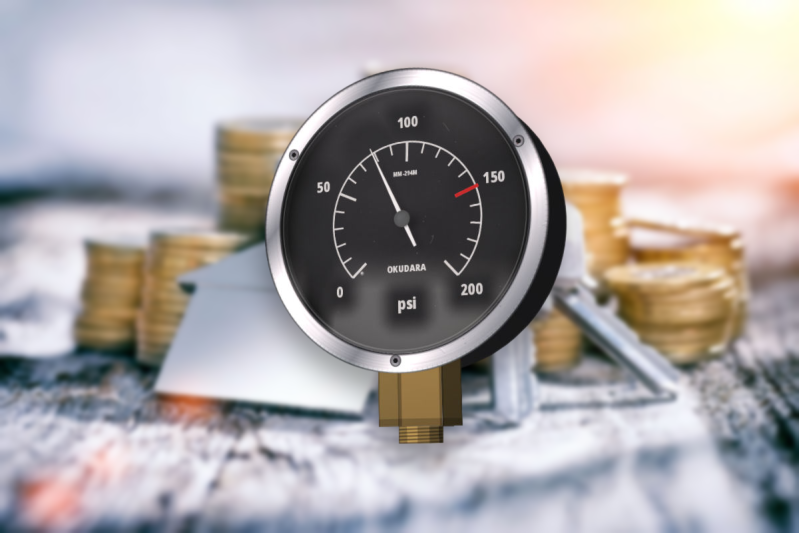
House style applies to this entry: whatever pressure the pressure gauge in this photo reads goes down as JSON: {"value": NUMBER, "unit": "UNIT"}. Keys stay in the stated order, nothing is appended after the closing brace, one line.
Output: {"value": 80, "unit": "psi"}
